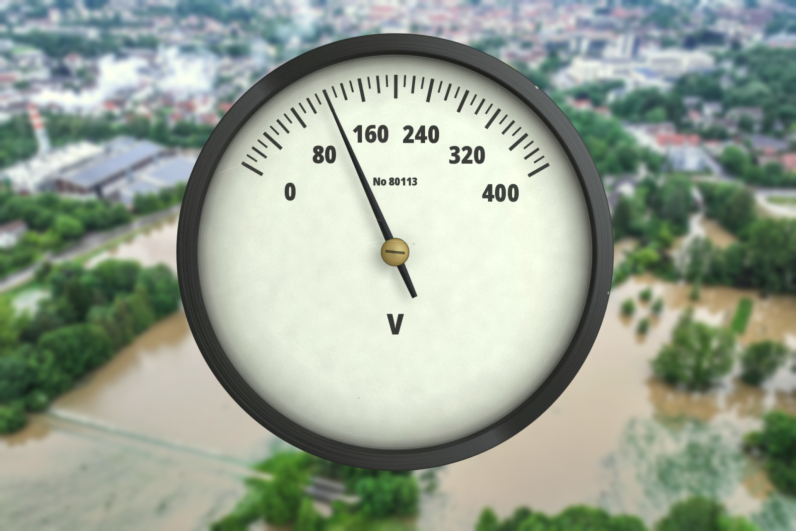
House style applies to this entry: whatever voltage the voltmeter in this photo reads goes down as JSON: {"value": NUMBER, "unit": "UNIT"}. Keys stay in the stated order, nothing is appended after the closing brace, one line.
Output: {"value": 120, "unit": "V"}
